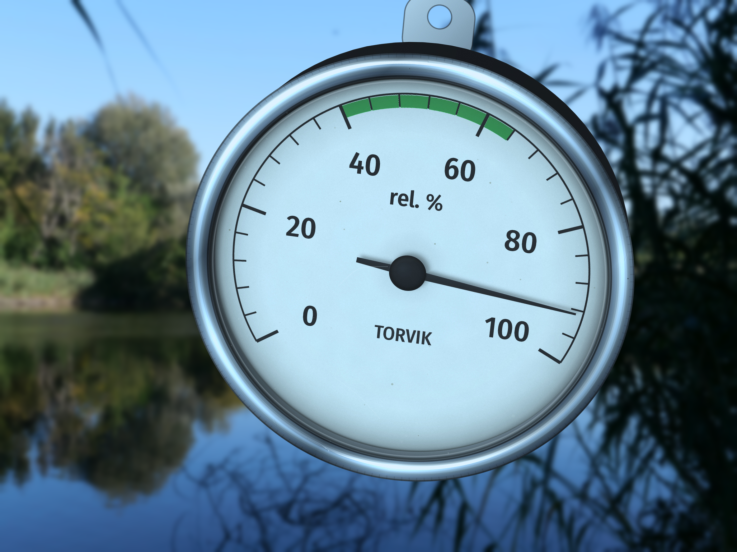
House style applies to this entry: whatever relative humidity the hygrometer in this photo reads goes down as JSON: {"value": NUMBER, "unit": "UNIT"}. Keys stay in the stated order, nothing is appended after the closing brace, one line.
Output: {"value": 92, "unit": "%"}
